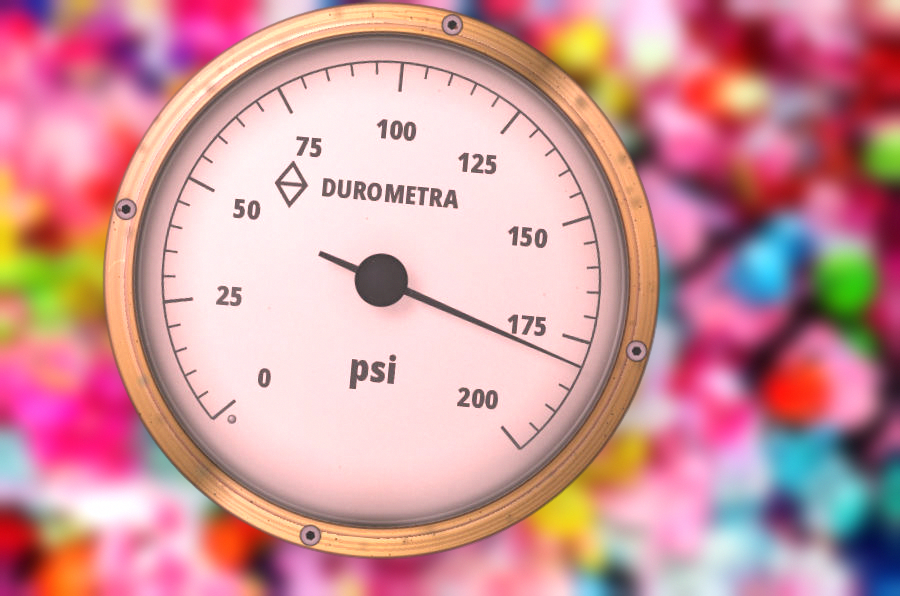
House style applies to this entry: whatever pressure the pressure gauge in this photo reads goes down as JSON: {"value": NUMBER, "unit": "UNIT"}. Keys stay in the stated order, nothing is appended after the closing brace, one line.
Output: {"value": 180, "unit": "psi"}
